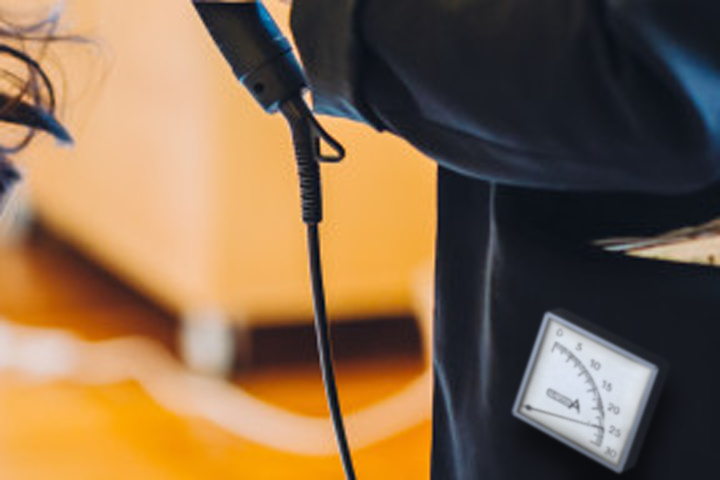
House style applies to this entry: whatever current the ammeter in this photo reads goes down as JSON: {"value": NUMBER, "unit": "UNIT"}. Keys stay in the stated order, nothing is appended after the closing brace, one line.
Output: {"value": 25, "unit": "A"}
